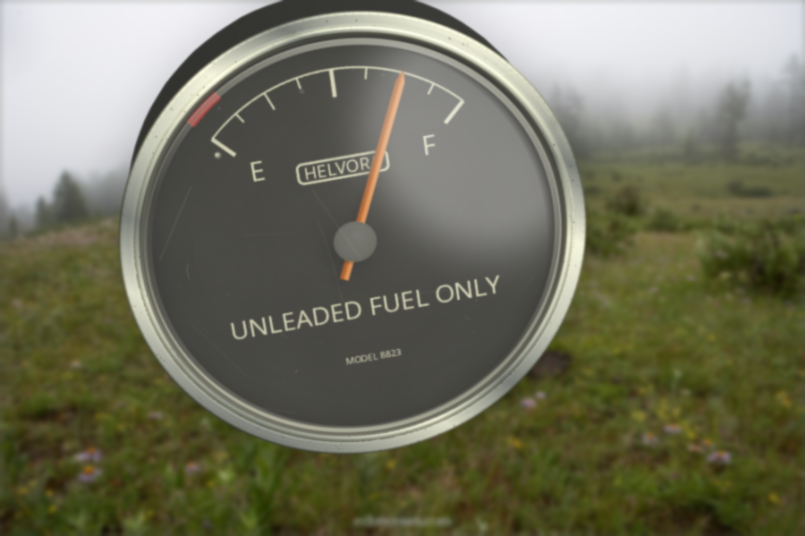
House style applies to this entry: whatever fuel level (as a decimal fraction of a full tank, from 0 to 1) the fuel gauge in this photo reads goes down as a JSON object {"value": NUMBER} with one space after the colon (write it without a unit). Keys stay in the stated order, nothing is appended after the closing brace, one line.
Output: {"value": 0.75}
